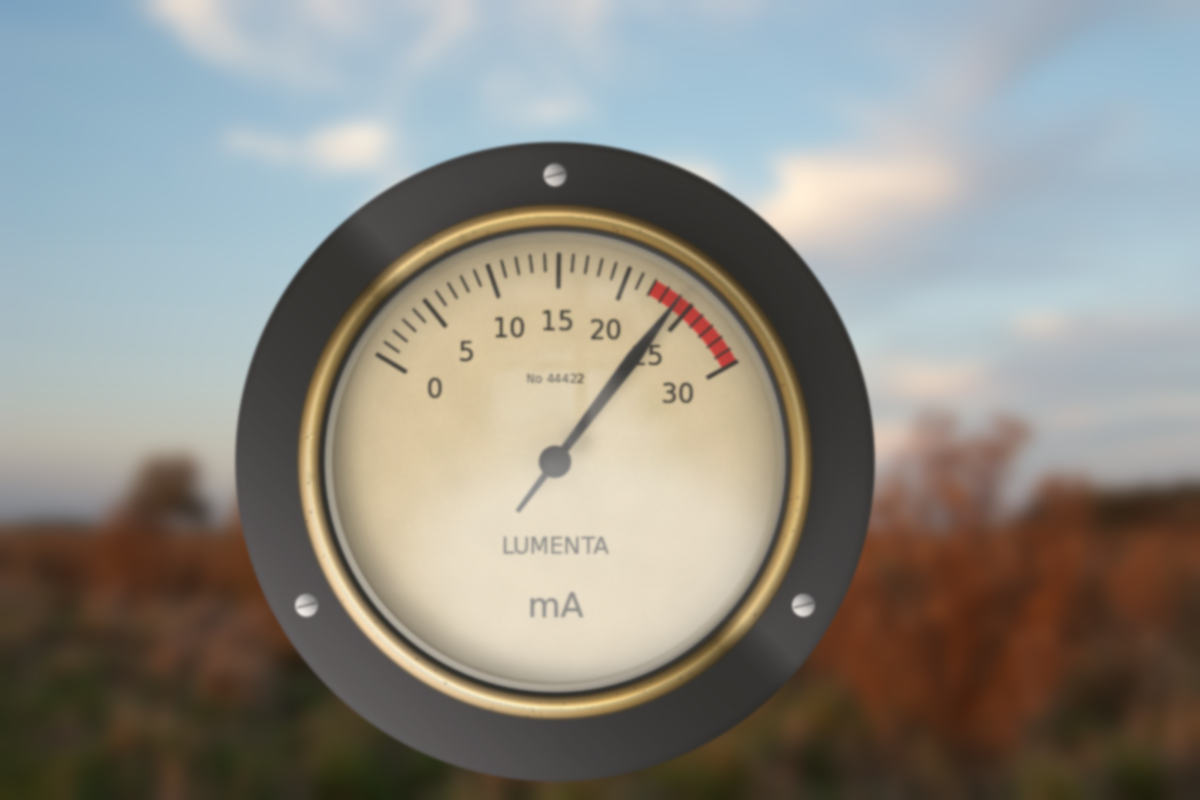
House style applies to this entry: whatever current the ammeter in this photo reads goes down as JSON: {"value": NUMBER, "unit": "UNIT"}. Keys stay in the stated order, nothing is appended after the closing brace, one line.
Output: {"value": 24, "unit": "mA"}
